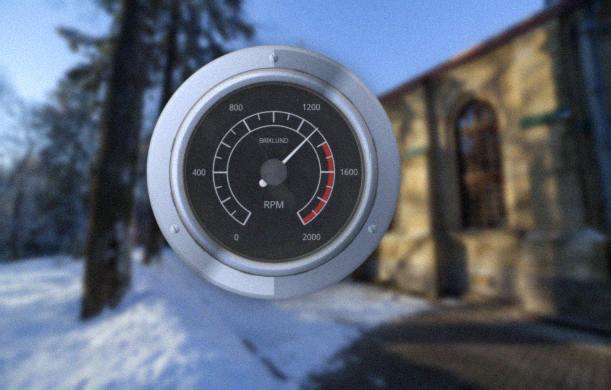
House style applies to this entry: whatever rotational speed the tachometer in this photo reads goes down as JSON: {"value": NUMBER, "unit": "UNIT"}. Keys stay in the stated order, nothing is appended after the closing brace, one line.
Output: {"value": 1300, "unit": "rpm"}
